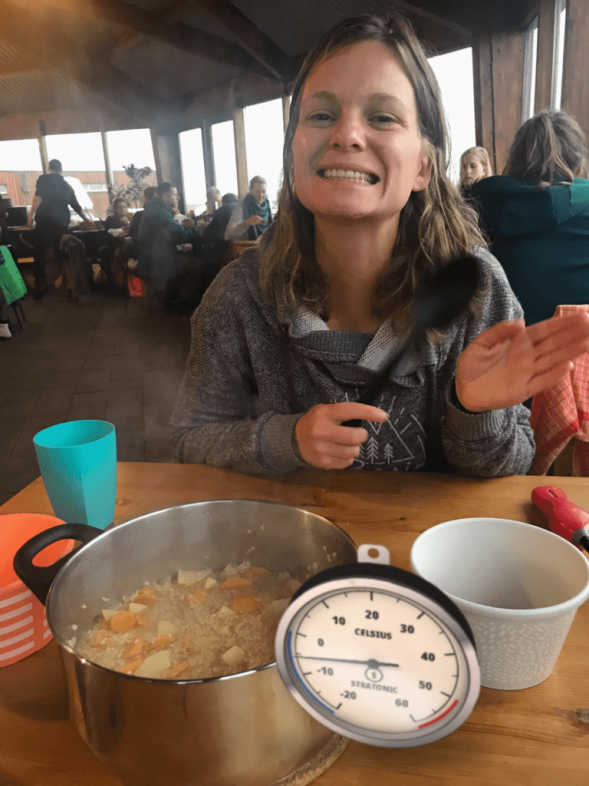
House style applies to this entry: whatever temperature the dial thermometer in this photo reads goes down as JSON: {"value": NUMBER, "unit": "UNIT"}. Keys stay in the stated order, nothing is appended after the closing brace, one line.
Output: {"value": -5, "unit": "°C"}
